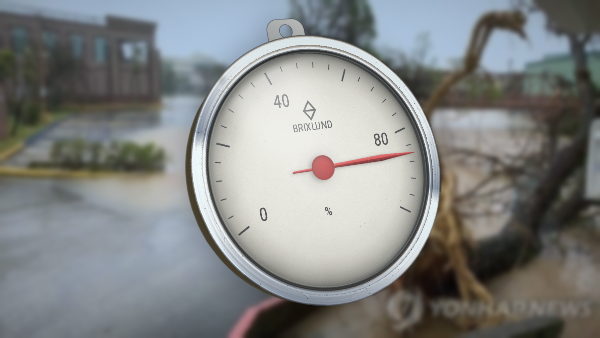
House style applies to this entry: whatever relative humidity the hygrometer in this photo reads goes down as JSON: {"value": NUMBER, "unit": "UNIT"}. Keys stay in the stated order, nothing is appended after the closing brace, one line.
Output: {"value": 86, "unit": "%"}
